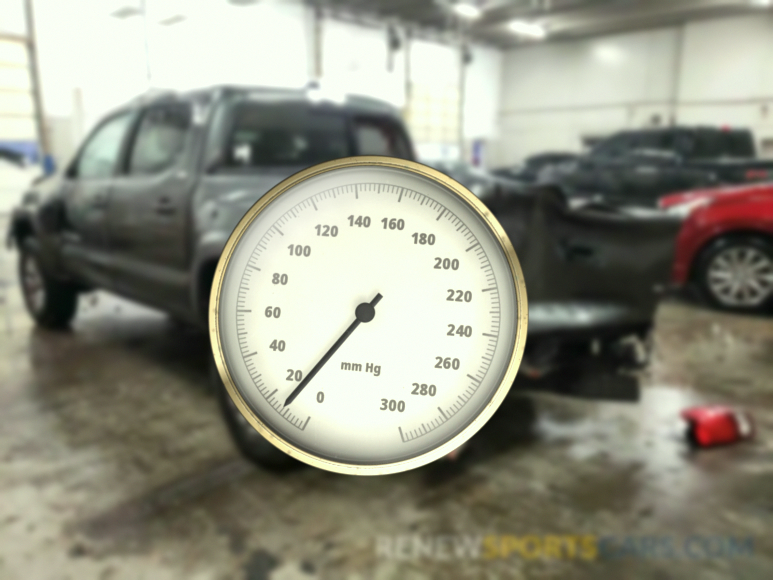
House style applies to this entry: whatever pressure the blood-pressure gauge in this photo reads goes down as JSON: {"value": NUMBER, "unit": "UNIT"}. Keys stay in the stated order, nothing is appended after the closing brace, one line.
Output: {"value": 12, "unit": "mmHg"}
